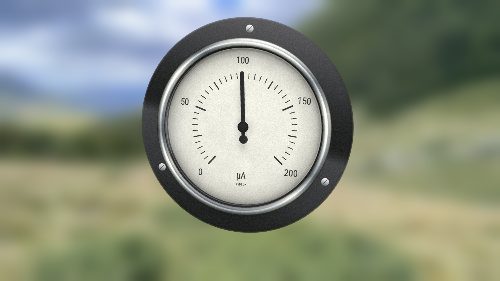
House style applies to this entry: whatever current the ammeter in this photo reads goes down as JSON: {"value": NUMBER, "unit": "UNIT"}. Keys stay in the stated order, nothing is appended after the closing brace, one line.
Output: {"value": 100, "unit": "µA"}
